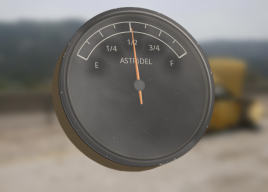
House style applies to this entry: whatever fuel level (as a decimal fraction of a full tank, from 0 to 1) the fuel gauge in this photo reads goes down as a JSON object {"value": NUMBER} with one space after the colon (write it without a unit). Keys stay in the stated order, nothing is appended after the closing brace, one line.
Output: {"value": 0.5}
